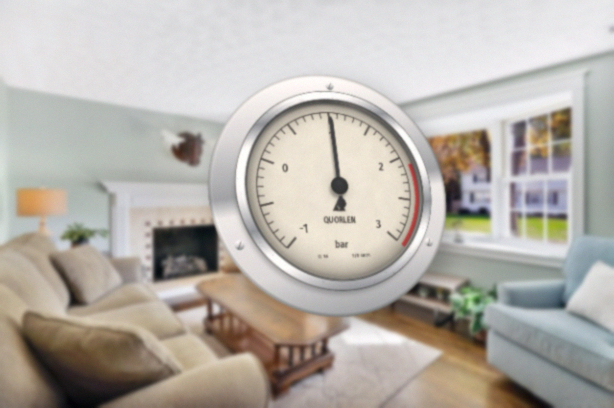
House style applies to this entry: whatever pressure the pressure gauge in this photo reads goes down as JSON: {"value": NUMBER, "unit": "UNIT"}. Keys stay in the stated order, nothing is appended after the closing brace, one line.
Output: {"value": 1, "unit": "bar"}
